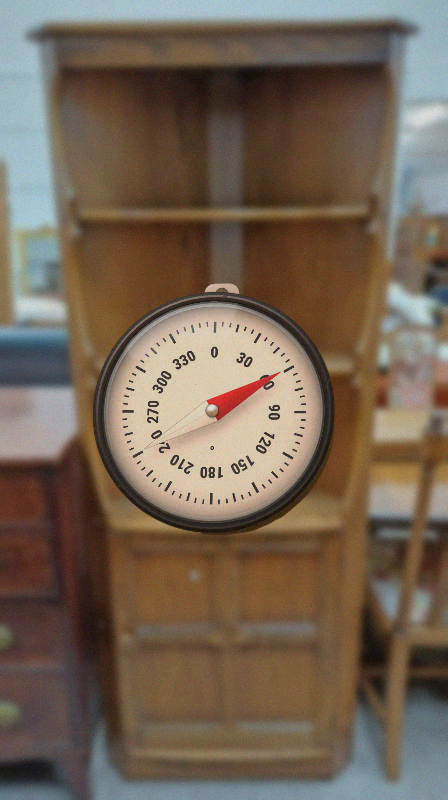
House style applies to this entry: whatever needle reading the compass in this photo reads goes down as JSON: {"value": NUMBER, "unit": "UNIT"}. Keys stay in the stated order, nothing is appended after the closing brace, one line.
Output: {"value": 60, "unit": "°"}
